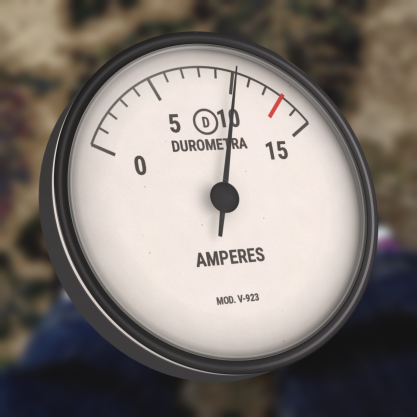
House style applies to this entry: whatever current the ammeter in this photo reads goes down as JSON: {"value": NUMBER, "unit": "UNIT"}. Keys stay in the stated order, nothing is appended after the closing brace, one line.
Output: {"value": 10, "unit": "A"}
